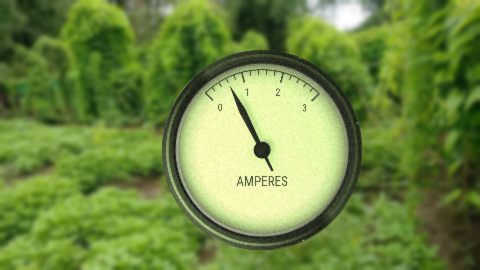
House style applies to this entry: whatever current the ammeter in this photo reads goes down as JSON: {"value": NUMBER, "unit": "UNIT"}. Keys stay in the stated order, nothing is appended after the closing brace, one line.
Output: {"value": 0.6, "unit": "A"}
